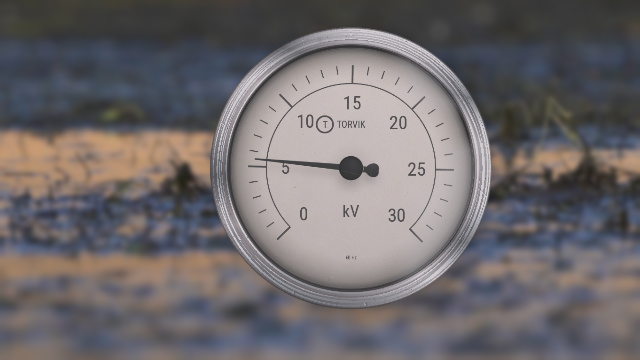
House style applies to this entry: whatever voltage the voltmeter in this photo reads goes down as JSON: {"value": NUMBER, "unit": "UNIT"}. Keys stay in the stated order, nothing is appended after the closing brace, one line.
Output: {"value": 5.5, "unit": "kV"}
